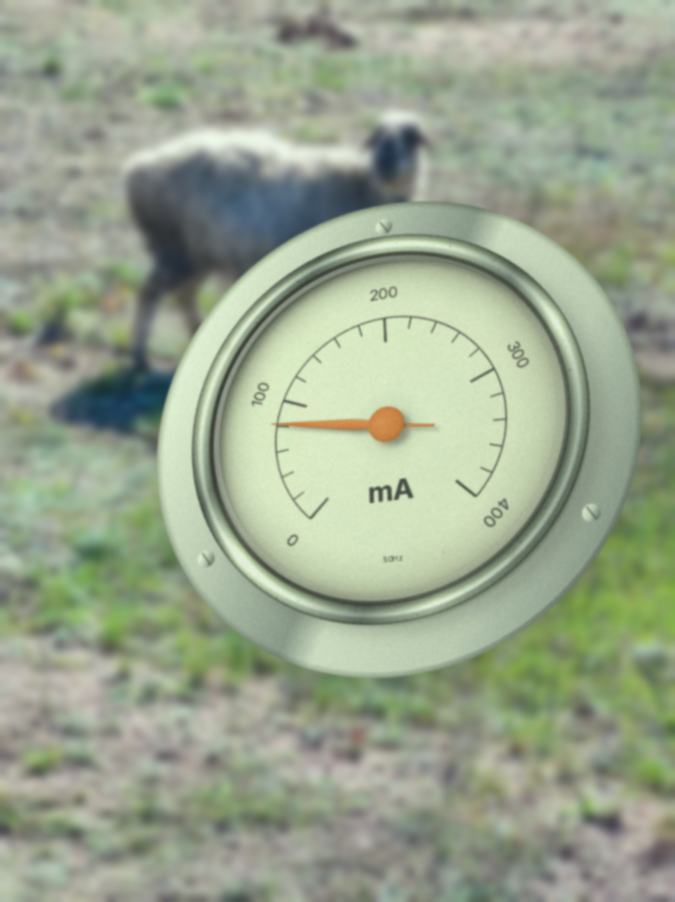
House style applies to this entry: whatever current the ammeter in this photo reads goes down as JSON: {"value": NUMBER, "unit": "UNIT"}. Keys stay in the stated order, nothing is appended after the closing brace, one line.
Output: {"value": 80, "unit": "mA"}
